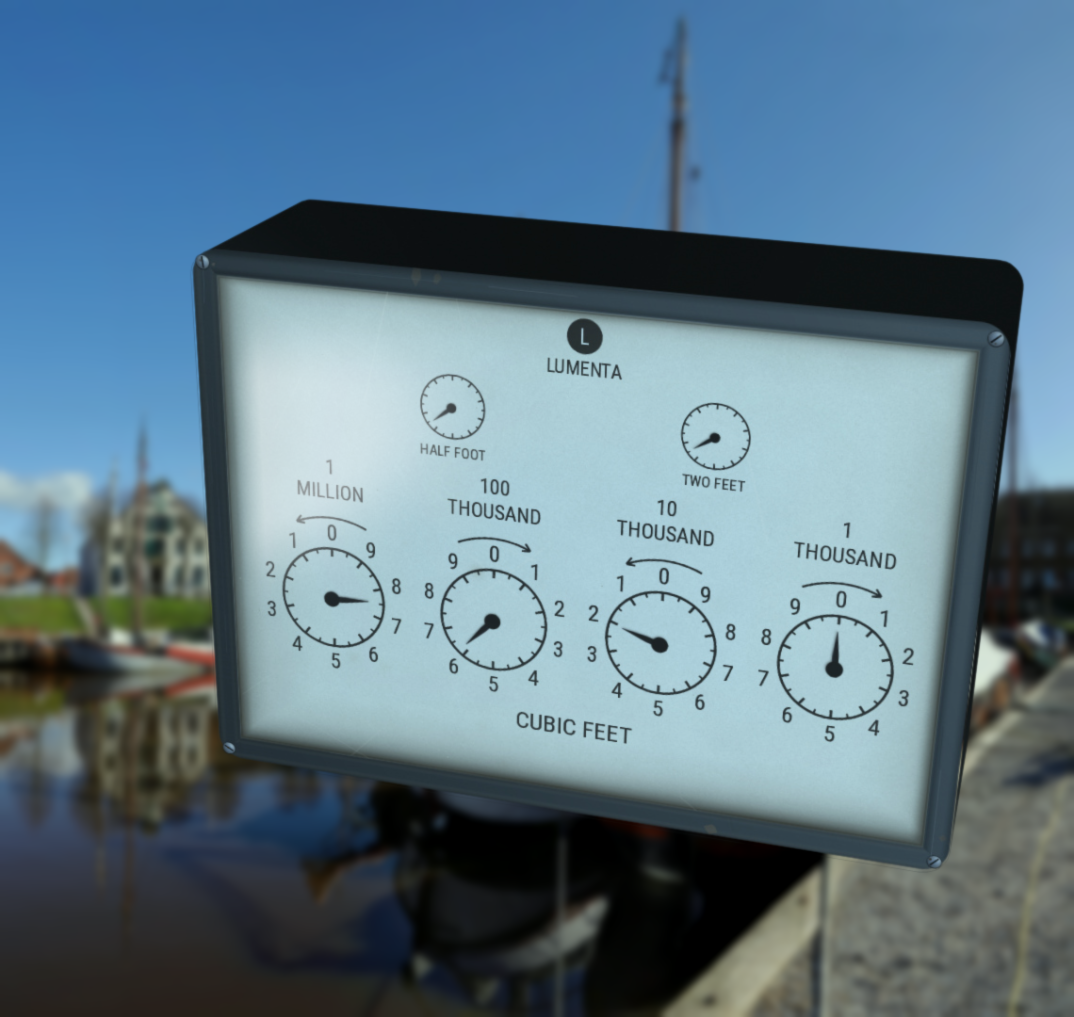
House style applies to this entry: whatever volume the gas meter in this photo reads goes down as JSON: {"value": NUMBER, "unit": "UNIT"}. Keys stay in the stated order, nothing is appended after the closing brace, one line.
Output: {"value": 762000, "unit": "ft³"}
